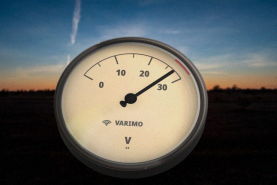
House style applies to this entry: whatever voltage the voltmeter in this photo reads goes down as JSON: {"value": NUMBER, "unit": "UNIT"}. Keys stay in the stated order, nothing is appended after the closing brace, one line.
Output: {"value": 27.5, "unit": "V"}
